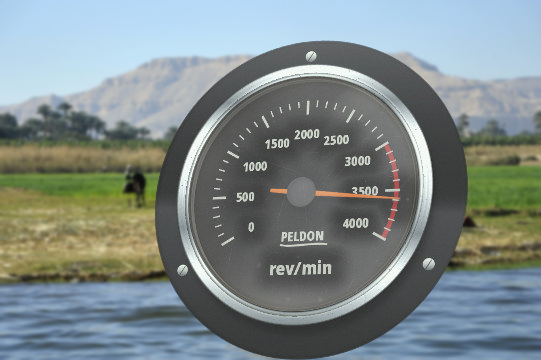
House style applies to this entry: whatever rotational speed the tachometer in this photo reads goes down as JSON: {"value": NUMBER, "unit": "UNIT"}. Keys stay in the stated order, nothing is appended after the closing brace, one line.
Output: {"value": 3600, "unit": "rpm"}
